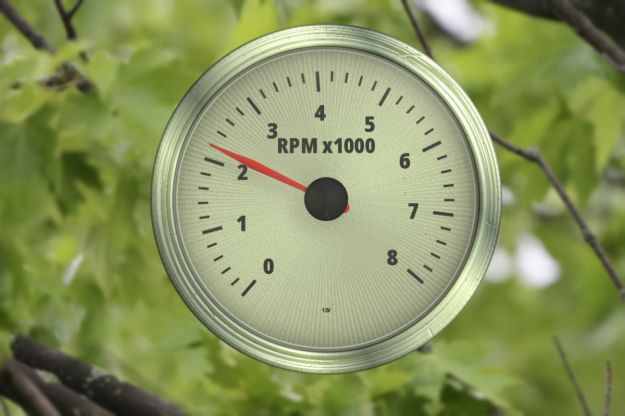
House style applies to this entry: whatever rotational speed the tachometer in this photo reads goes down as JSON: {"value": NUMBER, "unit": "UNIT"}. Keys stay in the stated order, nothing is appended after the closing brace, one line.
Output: {"value": 2200, "unit": "rpm"}
